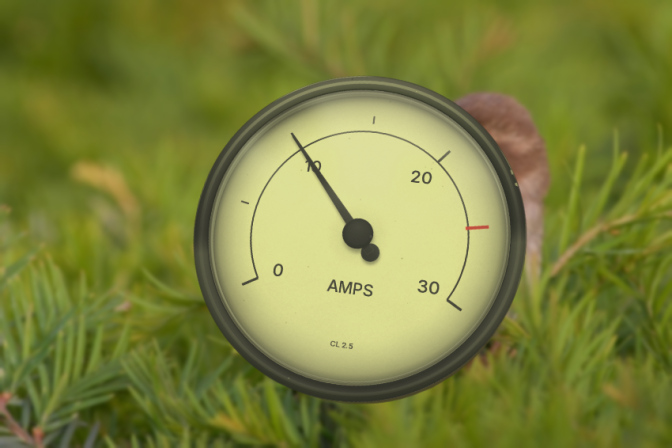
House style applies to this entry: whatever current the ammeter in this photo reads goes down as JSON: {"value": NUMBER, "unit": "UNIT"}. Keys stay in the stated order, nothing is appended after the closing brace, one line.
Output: {"value": 10, "unit": "A"}
